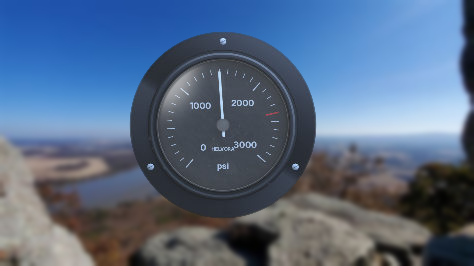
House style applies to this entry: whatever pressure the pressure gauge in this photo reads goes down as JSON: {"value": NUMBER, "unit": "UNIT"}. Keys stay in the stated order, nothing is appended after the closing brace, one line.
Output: {"value": 1500, "unit": "psi"}
